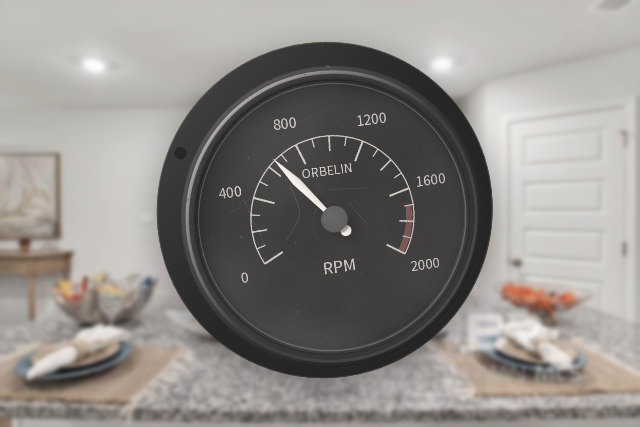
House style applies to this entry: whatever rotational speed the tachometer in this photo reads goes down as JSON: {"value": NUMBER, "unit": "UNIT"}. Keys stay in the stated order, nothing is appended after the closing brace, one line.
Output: {"value": 650, "unit": "rpm"}
